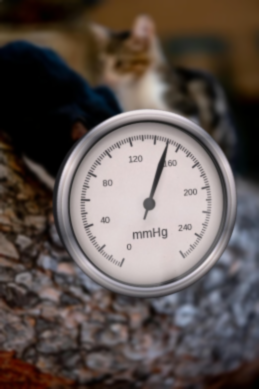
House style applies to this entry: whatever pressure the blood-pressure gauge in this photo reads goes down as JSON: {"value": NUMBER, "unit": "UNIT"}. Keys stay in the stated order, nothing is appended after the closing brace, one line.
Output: {"value": 150, "unit": "mmHg"}
